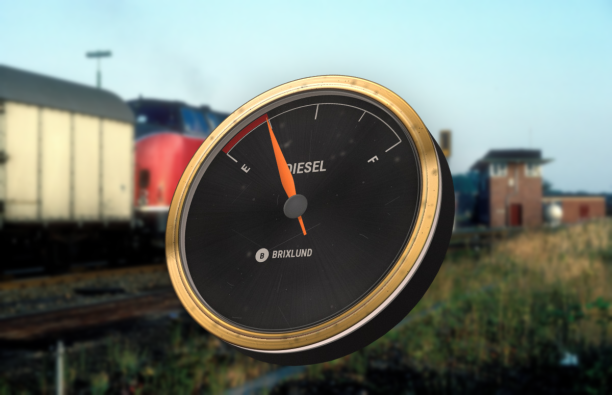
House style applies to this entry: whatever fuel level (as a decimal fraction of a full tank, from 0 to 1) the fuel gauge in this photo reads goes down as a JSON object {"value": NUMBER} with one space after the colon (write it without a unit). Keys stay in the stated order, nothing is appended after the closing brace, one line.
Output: {"value": 0.25}
